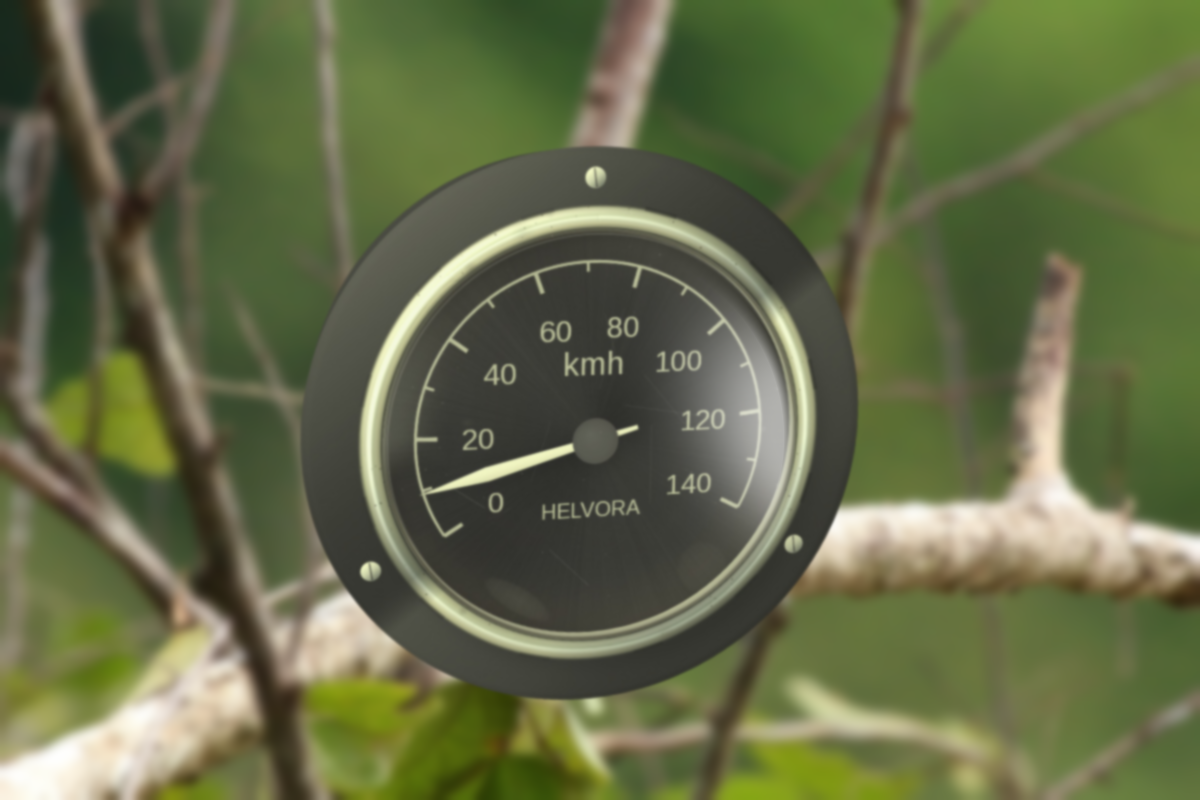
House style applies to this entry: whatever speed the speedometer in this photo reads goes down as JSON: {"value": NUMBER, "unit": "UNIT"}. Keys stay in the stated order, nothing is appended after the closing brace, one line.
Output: {"value": 10, "unit": "km/h"}
